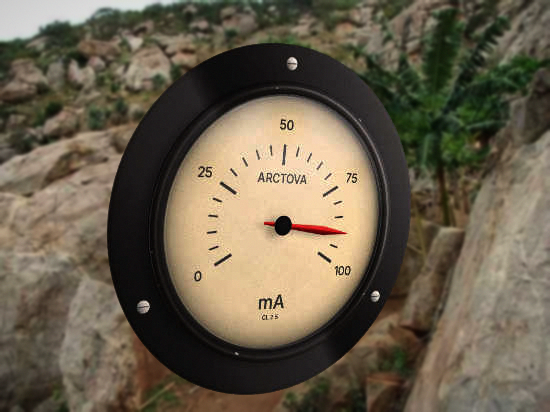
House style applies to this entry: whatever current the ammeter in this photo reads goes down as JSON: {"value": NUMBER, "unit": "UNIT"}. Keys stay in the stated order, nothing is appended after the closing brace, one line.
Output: {"value": 90, "unit": "mA"}
